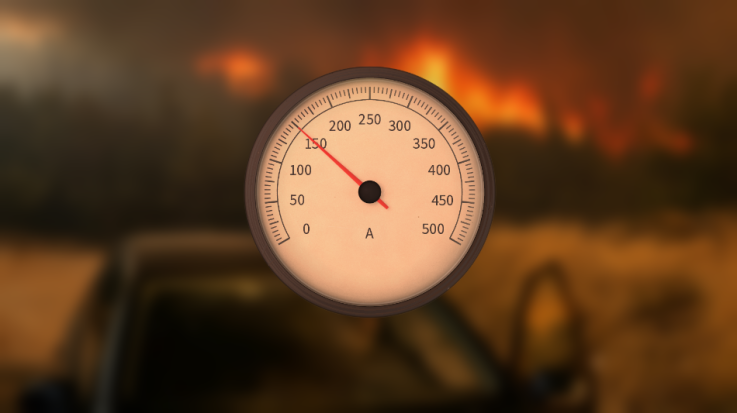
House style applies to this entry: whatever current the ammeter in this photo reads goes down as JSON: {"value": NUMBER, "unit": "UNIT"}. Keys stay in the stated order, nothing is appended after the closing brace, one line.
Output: {"value": 150, "unit": "A"}
